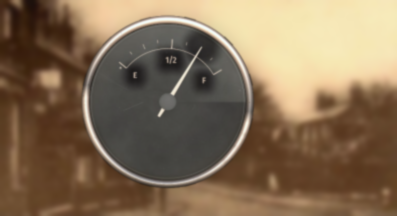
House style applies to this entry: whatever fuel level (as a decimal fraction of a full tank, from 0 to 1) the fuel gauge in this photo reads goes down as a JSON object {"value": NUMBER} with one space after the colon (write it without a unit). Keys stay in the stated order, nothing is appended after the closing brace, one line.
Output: {"value": 0.75}
